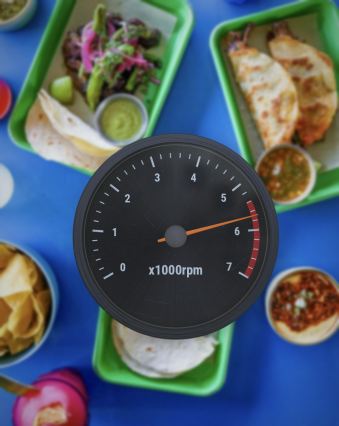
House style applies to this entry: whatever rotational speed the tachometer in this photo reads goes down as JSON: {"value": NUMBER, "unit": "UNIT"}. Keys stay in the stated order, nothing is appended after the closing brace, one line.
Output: {"value": 5700, "unit": "rpm"}
